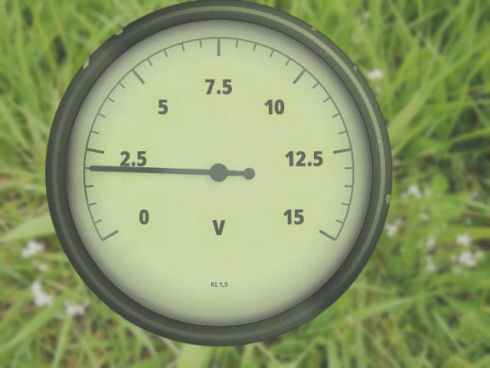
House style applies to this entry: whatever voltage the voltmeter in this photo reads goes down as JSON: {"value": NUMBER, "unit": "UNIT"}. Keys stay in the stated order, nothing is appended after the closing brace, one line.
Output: {"value": 2, "unit": "V"}
